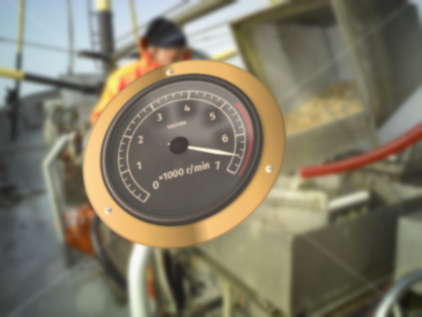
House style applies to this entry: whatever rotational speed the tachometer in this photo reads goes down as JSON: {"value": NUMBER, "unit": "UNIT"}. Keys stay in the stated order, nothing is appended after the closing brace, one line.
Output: {"value": 6600, "unit": "rpm"}
